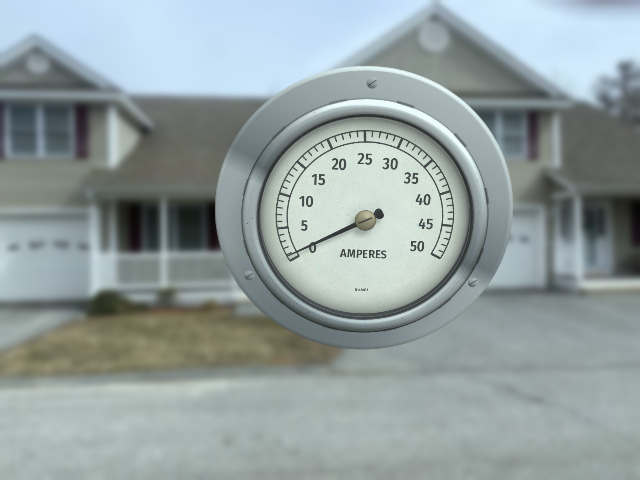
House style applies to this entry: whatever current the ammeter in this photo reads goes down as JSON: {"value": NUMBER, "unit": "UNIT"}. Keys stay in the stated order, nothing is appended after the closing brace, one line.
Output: {"value": 1, "unit": "A"}
